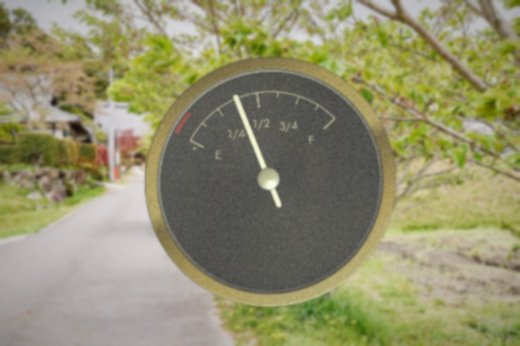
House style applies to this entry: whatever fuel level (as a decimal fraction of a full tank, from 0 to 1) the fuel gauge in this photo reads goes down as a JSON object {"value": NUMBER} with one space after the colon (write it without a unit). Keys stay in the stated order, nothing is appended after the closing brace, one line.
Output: {"value": 0.375}
